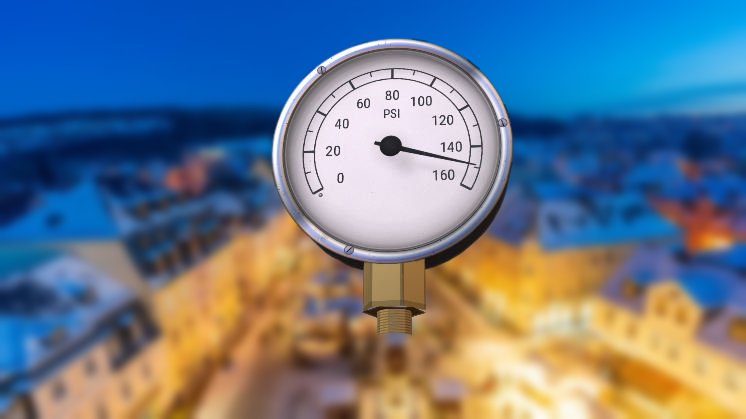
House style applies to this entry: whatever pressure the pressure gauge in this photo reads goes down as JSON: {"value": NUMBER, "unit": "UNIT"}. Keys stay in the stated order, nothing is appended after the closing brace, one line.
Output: {"value": 150, "unit": "psi"}
